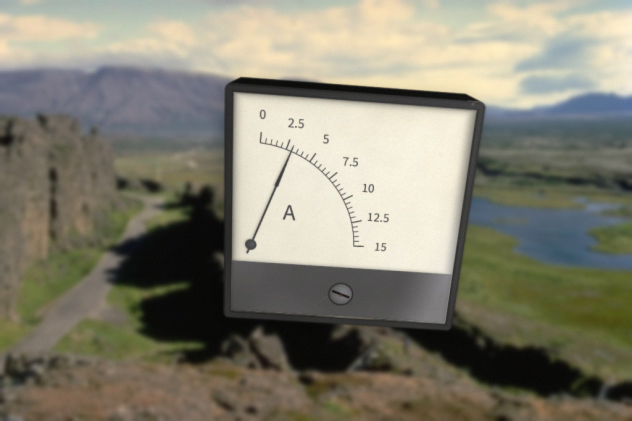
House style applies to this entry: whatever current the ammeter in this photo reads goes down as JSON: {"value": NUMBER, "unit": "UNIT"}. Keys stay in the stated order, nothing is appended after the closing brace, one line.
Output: {"value": 3, "unit": "A"}
